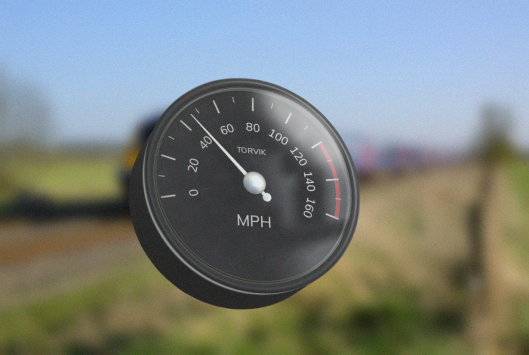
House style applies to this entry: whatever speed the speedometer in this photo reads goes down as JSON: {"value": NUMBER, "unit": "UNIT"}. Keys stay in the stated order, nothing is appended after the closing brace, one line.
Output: {"value": 45, "unit": "mph"}
